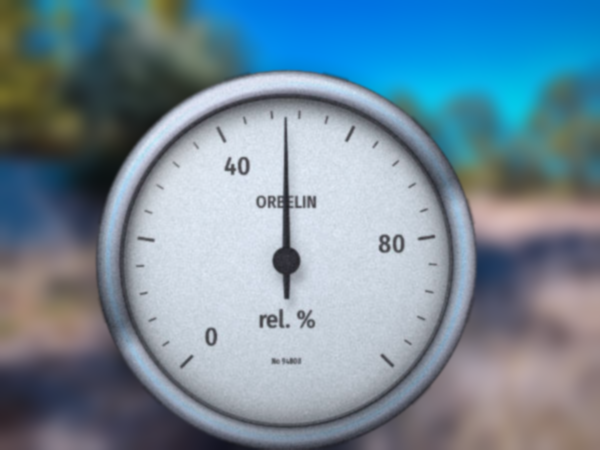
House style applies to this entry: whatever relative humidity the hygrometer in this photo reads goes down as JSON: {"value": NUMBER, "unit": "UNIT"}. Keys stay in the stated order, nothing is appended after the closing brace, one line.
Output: {"value": 50, "unit": "%"}
